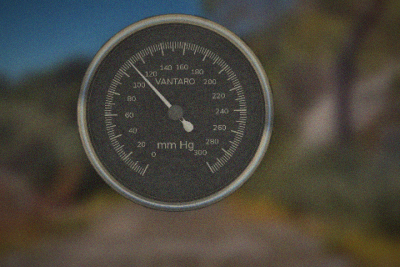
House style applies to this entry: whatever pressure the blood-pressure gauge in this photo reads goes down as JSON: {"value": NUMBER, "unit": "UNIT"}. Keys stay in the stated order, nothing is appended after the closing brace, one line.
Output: {"value": 110, "unit": "mmHg"}
